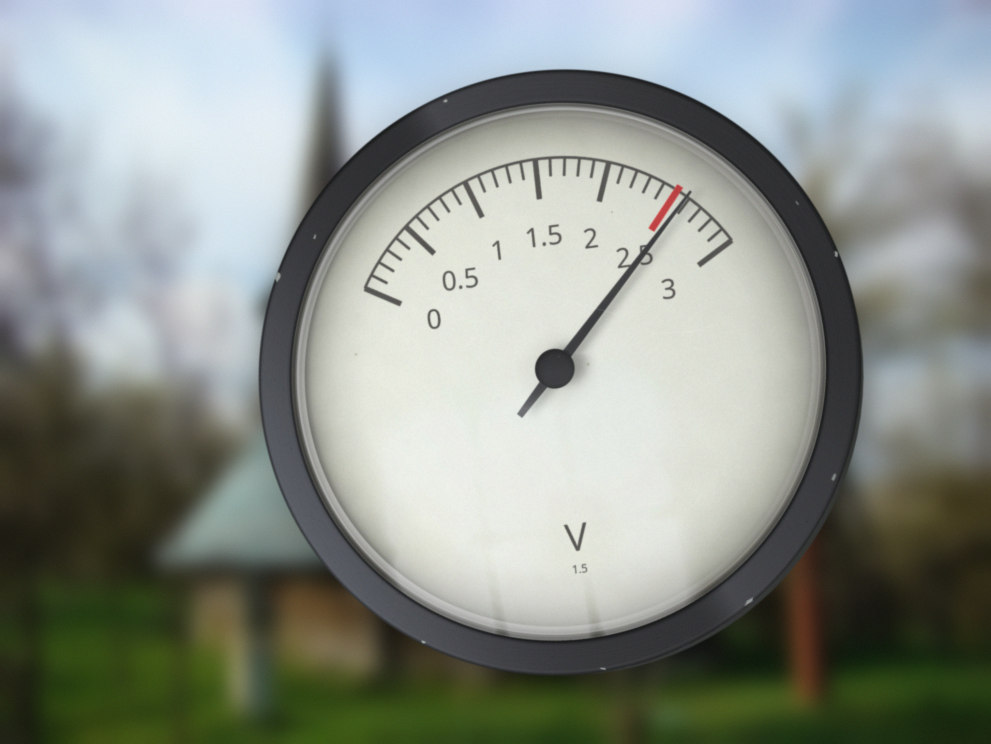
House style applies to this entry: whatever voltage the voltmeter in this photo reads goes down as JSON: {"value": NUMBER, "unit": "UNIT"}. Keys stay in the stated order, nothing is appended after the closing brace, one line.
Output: {"value": 2.6, "unit": "V"}
